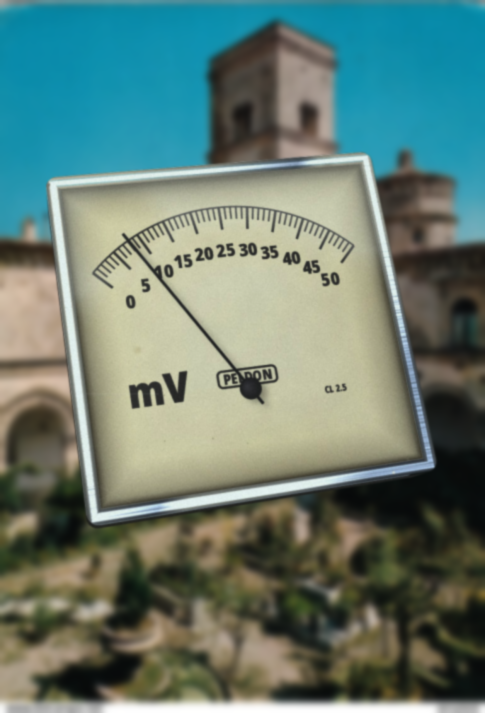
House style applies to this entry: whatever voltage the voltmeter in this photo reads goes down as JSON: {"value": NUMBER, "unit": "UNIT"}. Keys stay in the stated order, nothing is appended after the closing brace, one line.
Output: {"value": 8, "unit": "mV"}
